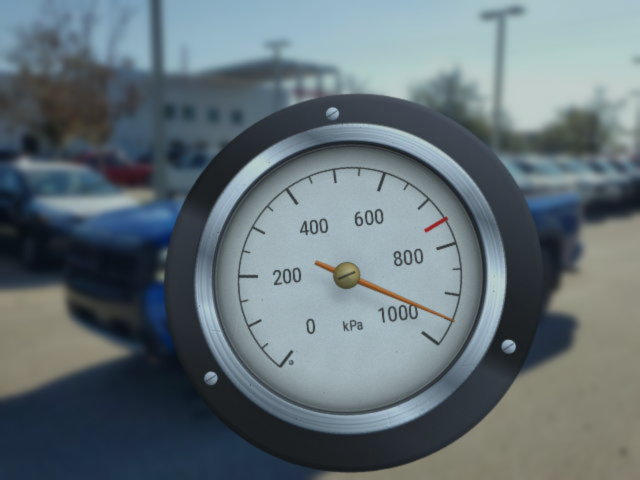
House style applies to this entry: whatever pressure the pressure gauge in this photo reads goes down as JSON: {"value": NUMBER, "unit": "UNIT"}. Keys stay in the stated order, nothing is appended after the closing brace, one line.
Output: {"value": 950, "unit": "kPa"}
